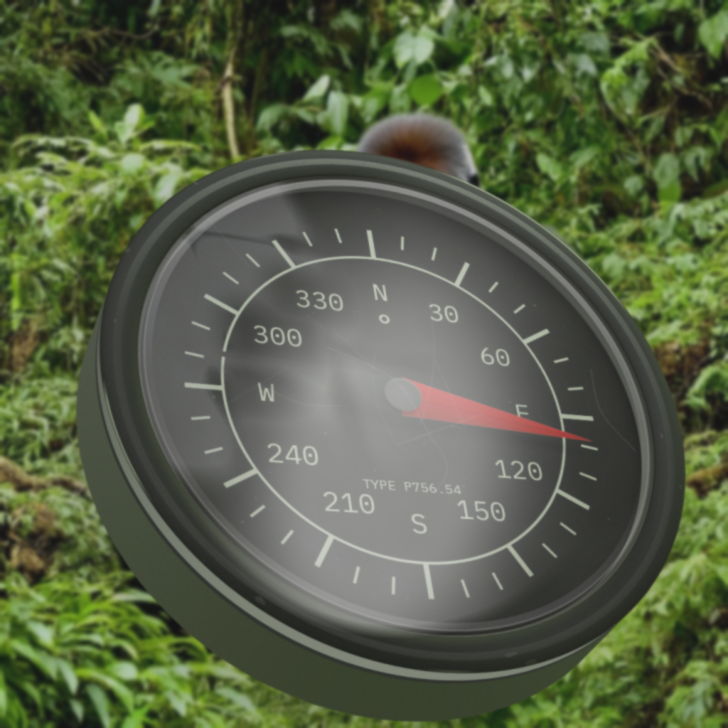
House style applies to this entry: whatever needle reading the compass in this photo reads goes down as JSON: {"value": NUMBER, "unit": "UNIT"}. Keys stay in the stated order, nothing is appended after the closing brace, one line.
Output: {"value": 100, "unit": "°"}
